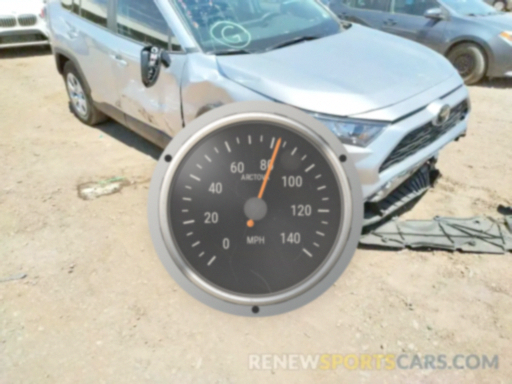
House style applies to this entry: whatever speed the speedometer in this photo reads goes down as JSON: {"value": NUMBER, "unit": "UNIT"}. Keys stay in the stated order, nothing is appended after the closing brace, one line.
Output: {"value": 82.5, "unit": "mph"}
